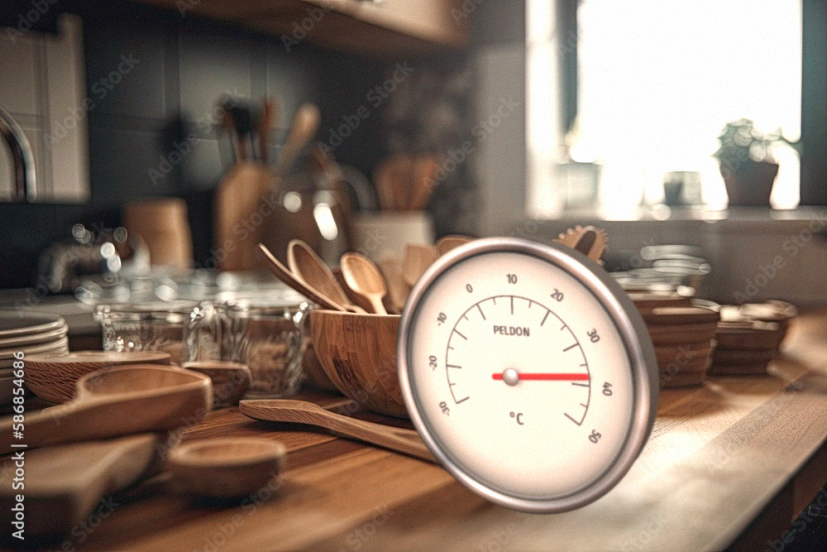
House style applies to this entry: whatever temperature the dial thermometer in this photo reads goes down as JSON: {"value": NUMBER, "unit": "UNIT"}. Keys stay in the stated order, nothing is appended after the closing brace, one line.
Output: {"value": 37.5, "unit": "°C"}
